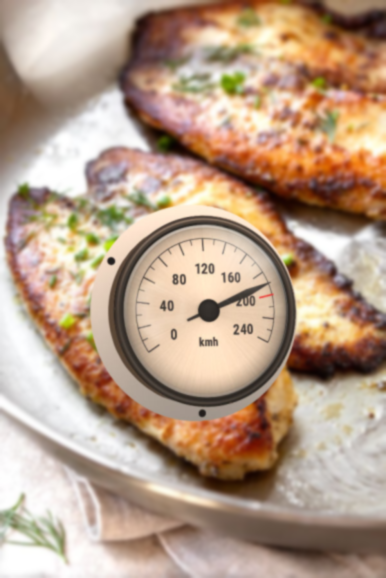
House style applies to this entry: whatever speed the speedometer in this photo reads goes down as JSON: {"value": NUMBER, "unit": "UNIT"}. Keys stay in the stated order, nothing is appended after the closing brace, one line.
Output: {"value": 190, "unit": "km/h"}
